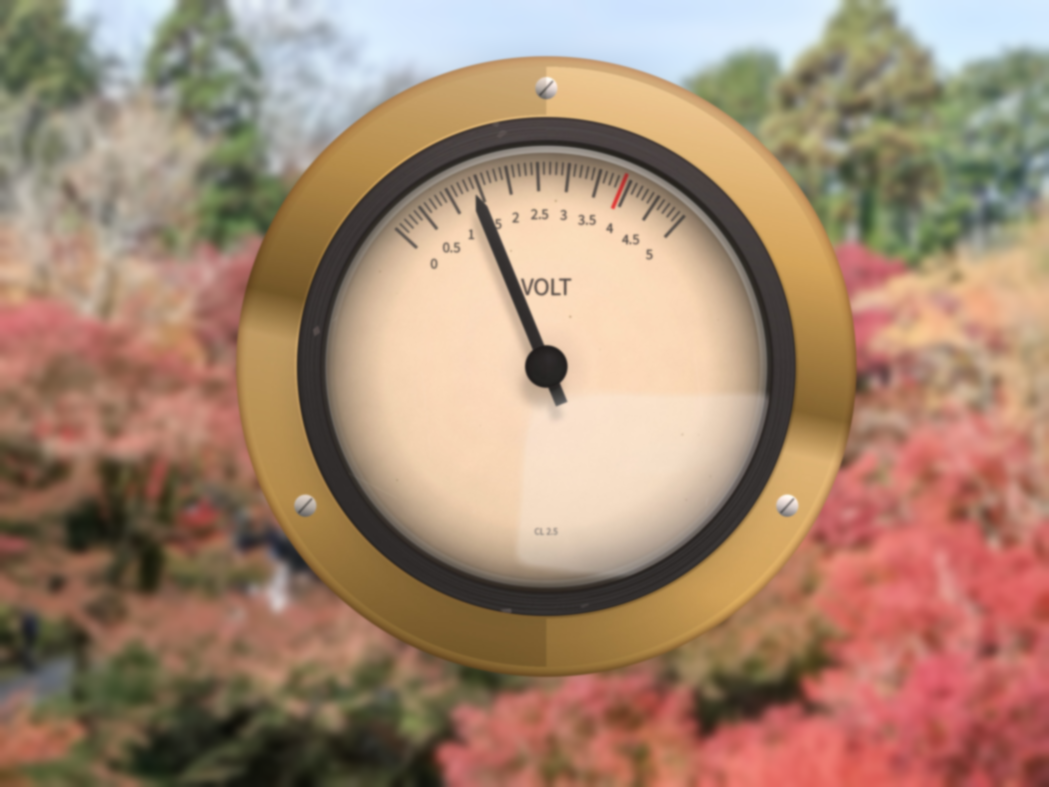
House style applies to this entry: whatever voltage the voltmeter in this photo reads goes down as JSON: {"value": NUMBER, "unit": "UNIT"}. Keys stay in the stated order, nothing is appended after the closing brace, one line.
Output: {"value": 1.4, "unit": "V"}
